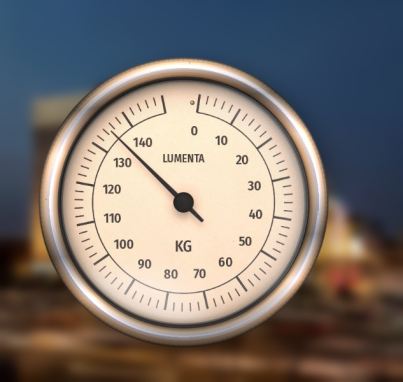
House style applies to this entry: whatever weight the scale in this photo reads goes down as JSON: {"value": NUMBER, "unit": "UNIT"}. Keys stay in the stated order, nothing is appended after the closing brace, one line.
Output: {"value": 135, "unit": "kg"}
